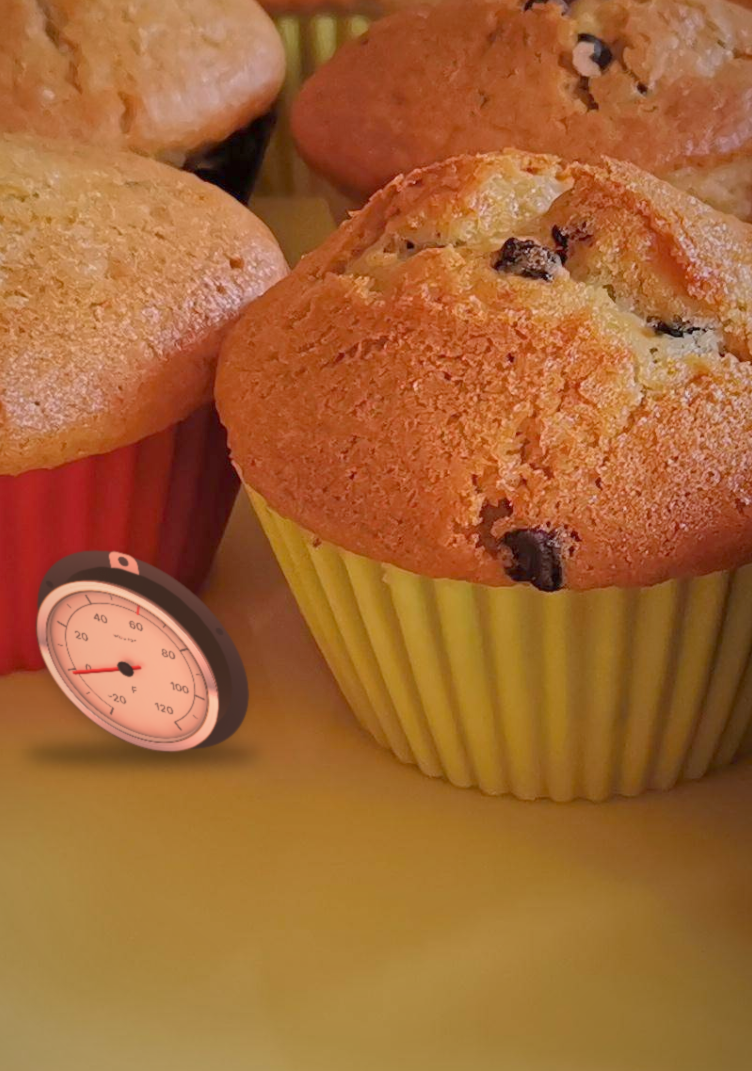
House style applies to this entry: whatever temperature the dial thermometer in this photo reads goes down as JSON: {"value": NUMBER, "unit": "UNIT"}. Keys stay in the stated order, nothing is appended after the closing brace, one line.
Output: {"value": 0, "unit": "°F"}
